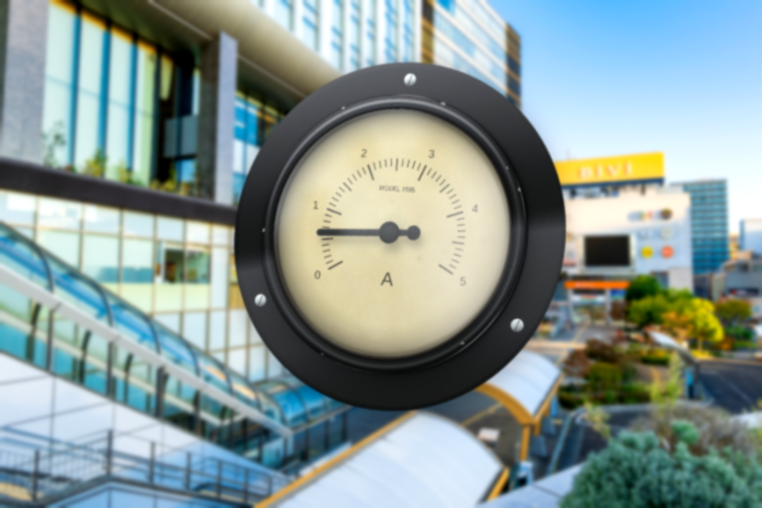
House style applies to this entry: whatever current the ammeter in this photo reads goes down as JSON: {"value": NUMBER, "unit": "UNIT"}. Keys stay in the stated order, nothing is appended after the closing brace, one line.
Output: {"value": 0.6, "unit": "A"}
